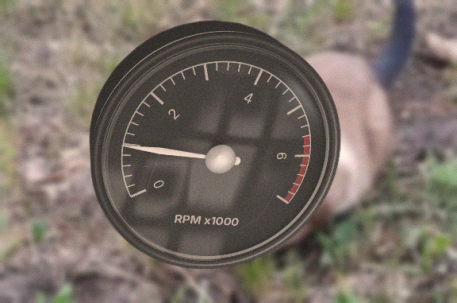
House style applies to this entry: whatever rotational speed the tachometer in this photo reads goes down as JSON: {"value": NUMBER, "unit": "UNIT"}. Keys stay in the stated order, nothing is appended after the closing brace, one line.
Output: {"value": 1000, "unit": "rpm"}
